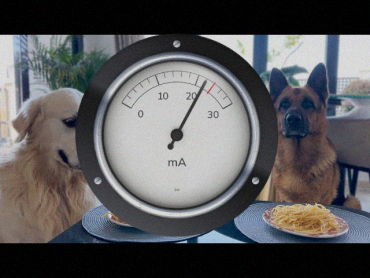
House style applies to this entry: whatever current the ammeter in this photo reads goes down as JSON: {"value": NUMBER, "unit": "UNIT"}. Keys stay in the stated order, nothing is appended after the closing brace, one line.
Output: {"value": 22, "unit": "mA"}
